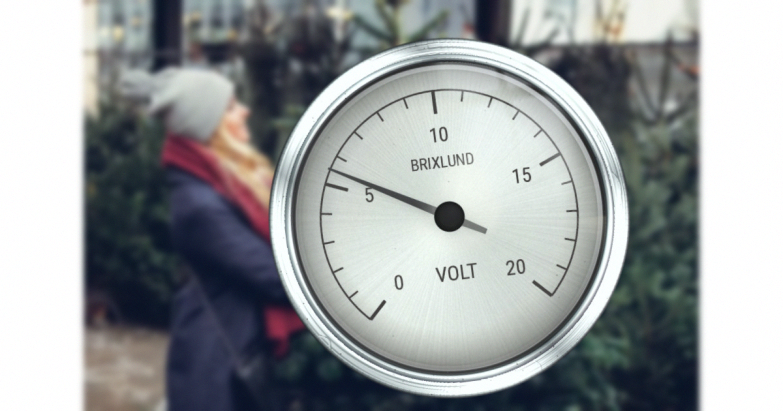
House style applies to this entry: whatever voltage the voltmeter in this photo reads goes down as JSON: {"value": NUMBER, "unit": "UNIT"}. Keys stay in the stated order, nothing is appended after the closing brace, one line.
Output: {"value": 5.5, "unit": "V"}
